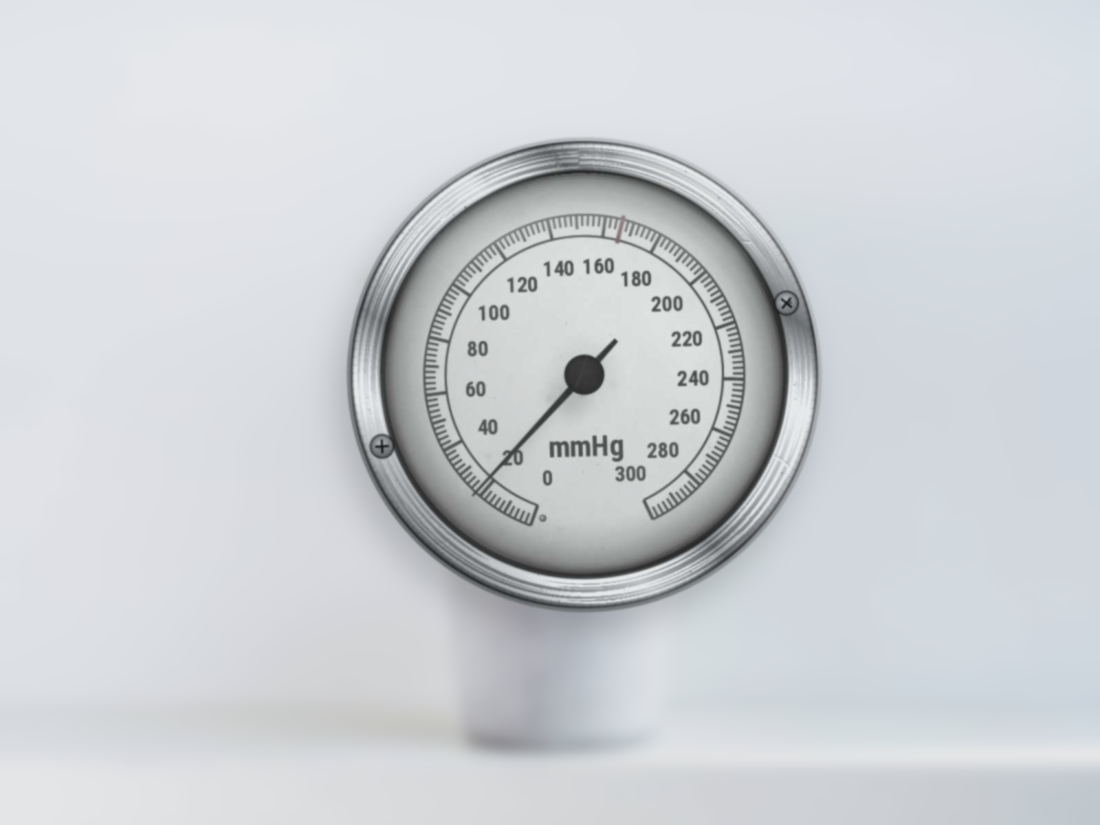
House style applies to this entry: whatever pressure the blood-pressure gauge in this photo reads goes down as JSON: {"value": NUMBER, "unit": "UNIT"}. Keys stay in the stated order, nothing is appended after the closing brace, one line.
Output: {"value": 22, "unit": "mmHg"}
